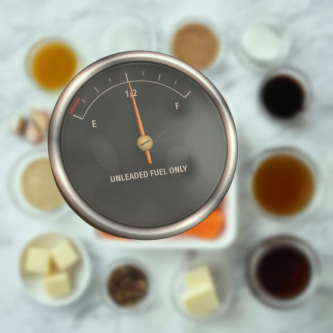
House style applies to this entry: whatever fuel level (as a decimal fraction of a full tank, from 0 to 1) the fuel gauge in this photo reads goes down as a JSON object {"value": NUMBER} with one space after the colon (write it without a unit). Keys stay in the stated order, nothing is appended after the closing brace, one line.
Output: {"value": 0.5}
